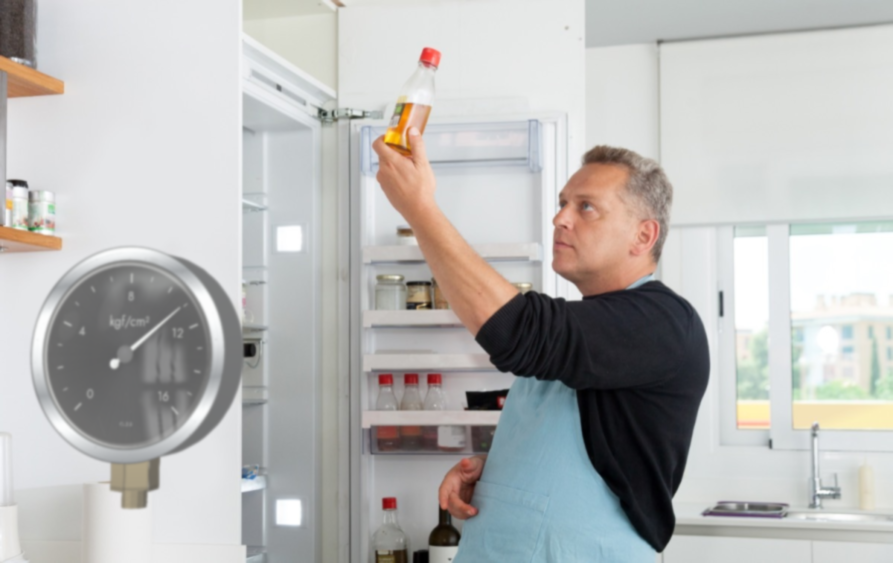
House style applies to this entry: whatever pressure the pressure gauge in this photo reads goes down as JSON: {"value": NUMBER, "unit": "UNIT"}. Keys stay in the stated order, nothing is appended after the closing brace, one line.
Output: {"value": 11, "unit": "kg/cm²"}
